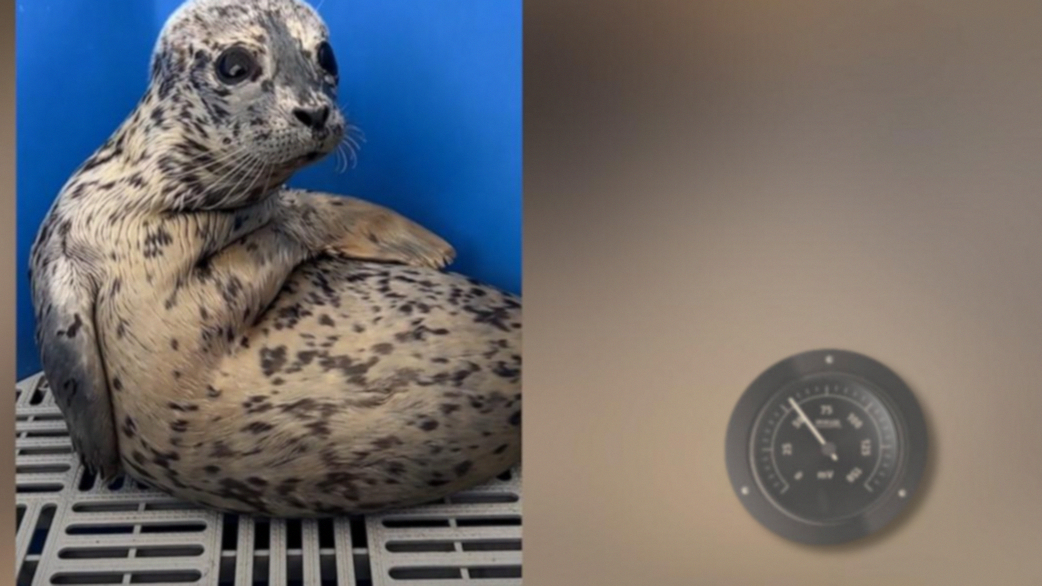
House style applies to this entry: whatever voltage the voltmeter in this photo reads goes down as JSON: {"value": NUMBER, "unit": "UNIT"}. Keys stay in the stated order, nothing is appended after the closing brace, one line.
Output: {"value": 55, "unit": "mV"}
